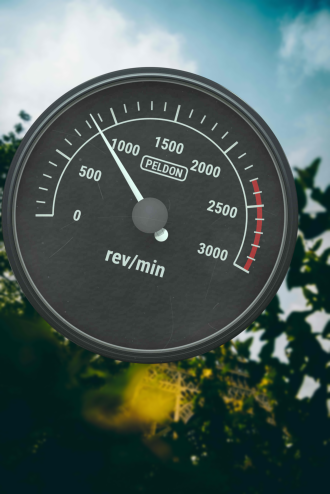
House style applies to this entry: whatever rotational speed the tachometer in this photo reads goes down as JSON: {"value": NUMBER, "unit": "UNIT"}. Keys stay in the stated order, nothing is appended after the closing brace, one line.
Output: {"value": 850, "unit": "rpm"}
